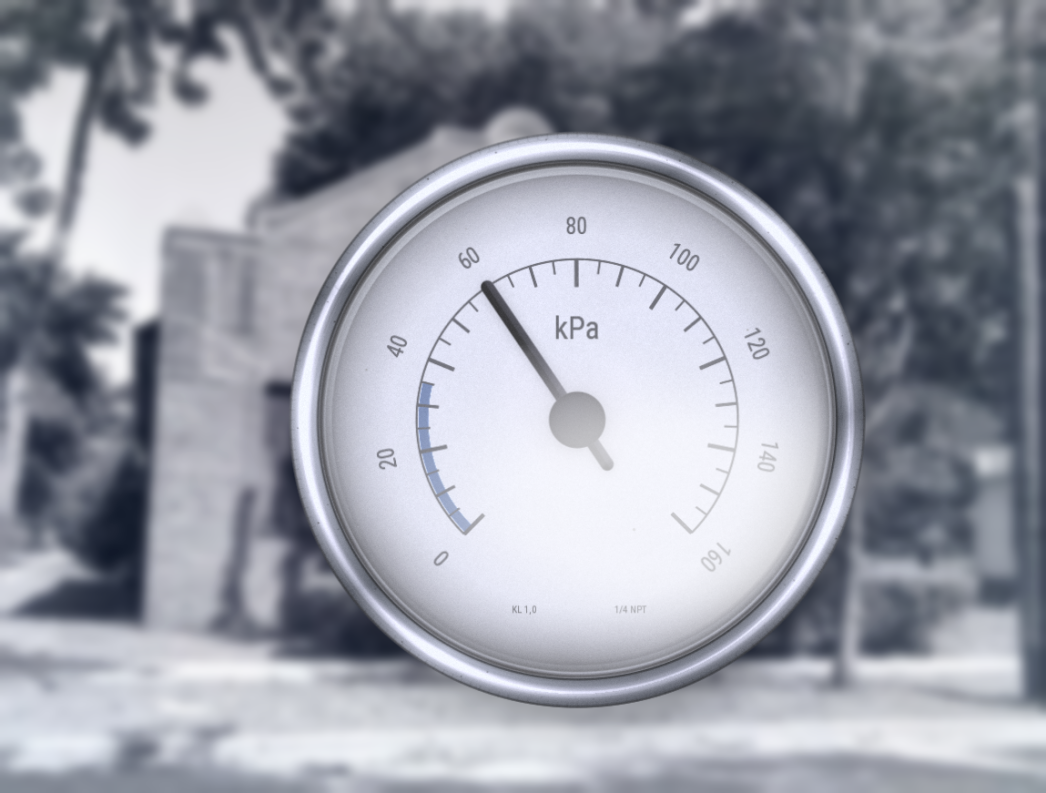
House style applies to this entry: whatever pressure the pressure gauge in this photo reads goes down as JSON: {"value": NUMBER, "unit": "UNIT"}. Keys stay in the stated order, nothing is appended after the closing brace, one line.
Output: {"value": 60, "unit": "kPa"}
